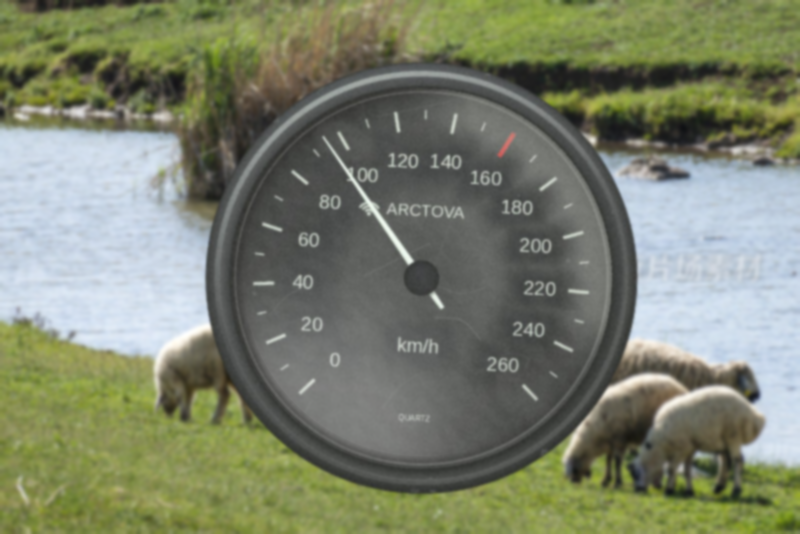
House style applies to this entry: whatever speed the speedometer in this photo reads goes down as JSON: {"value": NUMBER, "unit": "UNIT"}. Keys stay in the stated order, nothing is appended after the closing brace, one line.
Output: {"value": 95, "unit": "km/h"}
